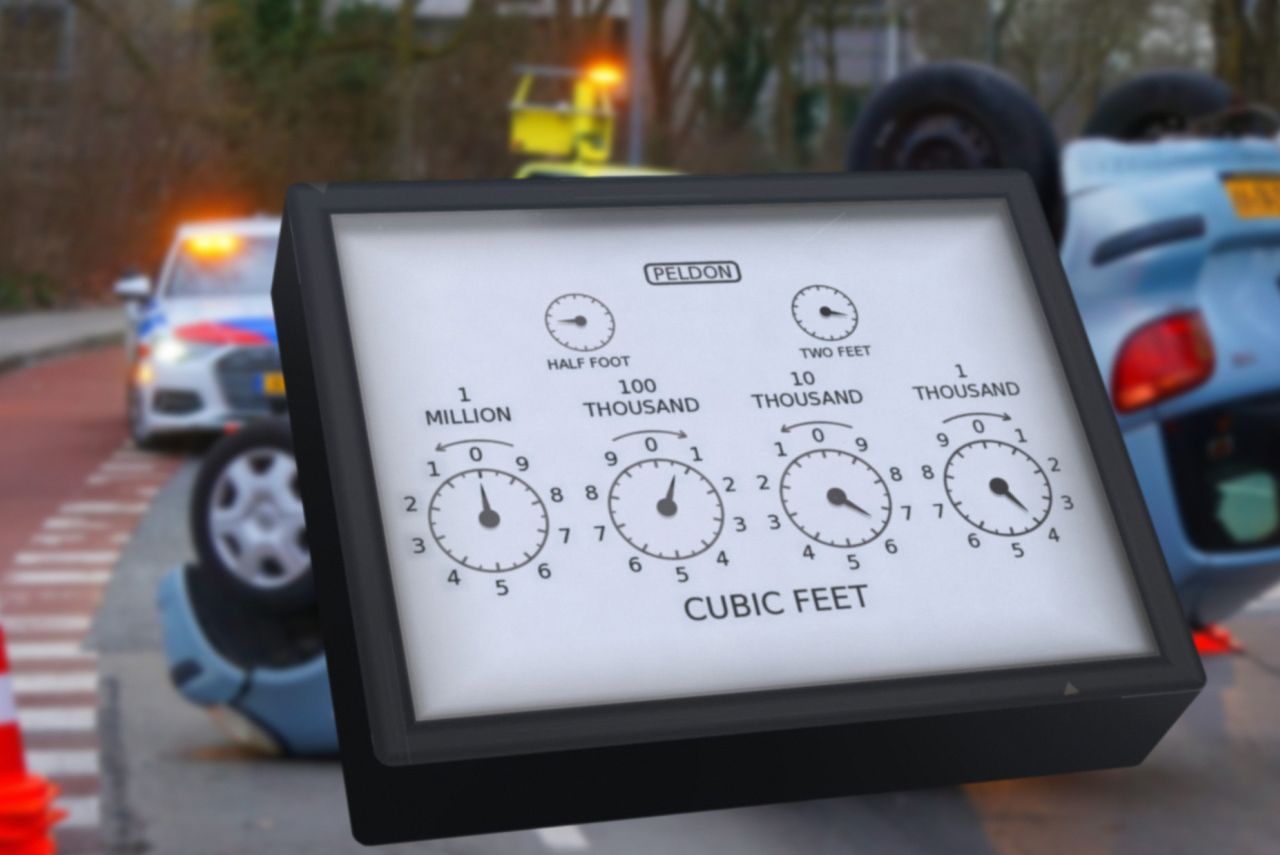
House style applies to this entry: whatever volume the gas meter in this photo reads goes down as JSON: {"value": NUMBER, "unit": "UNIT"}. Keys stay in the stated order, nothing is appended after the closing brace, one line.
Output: {"value": 6400, "unit": "ft³"}
